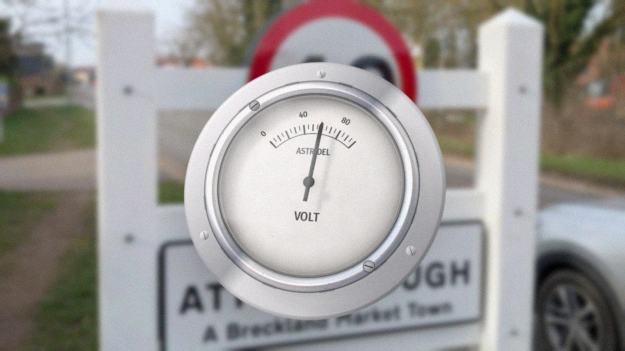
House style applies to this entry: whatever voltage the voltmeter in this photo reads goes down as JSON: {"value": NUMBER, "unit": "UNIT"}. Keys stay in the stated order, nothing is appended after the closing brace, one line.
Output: {"value": 60, "unit": "V"}
